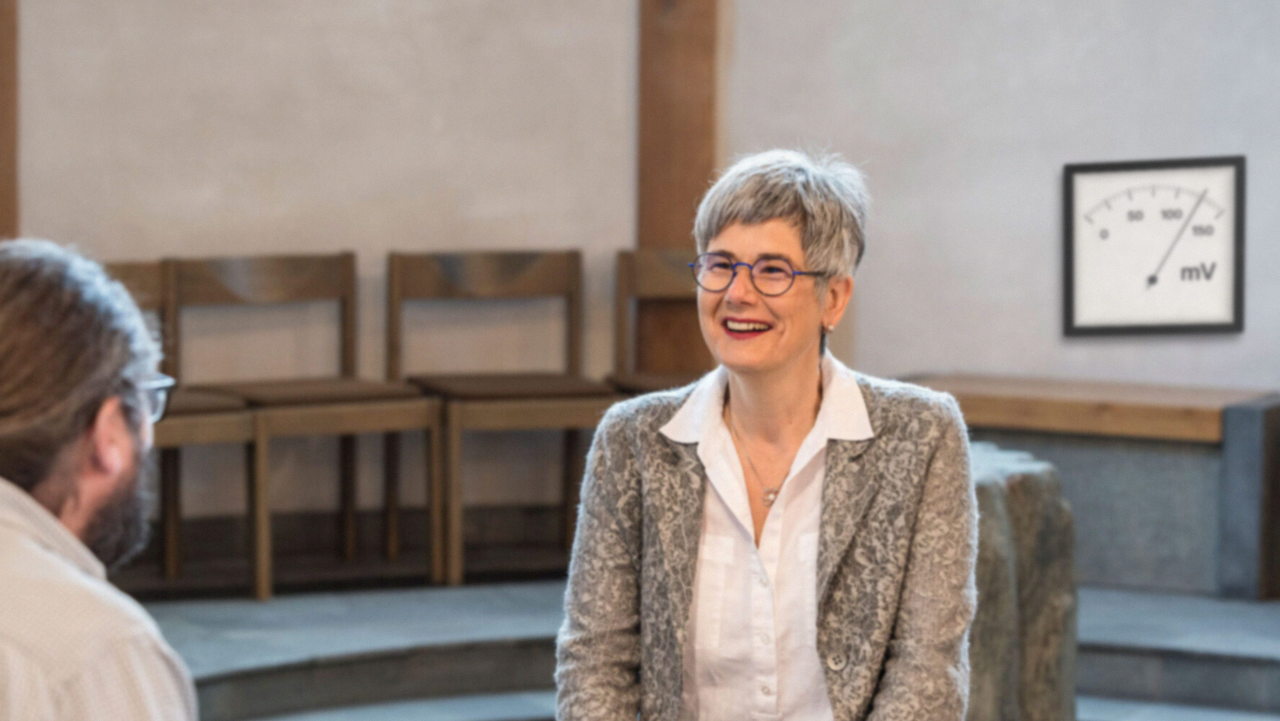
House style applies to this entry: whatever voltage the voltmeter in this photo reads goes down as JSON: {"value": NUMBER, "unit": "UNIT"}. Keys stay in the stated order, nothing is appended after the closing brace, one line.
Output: {"value": 125, "unit": "mV"}
